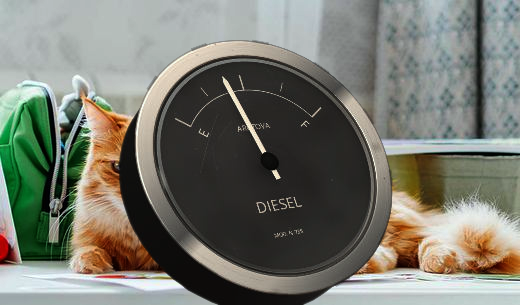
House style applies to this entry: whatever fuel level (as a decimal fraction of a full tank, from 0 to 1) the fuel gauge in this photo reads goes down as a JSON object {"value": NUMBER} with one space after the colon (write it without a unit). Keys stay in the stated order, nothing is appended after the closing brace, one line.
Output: {"value": 0.375}
